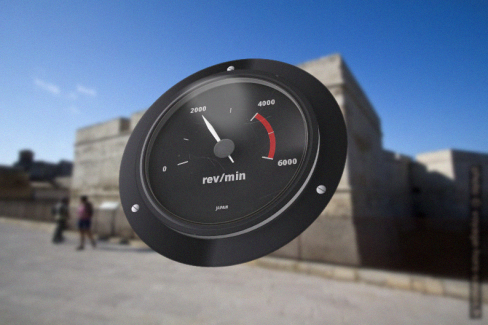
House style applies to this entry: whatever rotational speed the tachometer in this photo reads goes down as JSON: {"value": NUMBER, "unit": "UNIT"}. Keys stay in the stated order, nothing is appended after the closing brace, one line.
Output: {"value": 2000, "unit": "rpm"}
